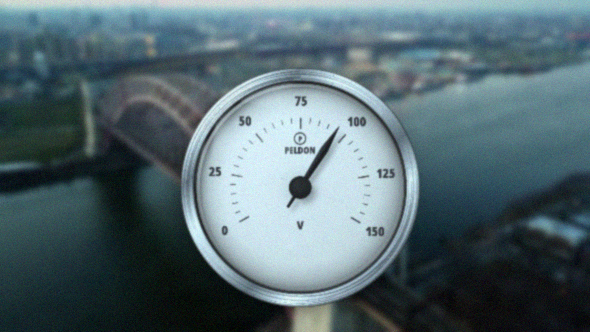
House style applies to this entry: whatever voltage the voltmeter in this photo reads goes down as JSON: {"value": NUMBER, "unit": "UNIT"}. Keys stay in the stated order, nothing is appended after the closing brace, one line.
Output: {"value": 95, "unit": "V"}
